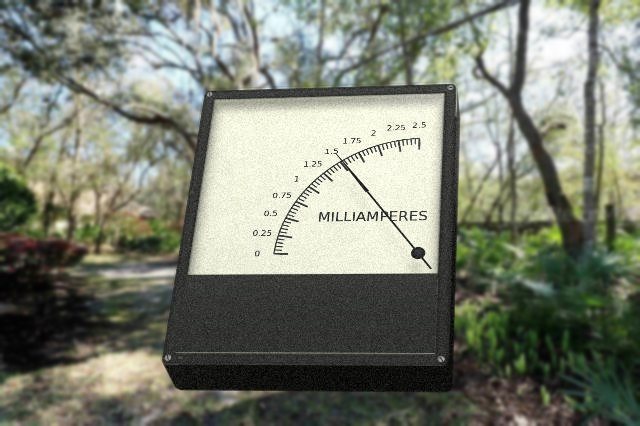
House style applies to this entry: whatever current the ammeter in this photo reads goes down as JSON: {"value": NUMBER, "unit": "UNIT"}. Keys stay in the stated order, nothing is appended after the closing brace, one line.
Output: {"value": 1.5, "unit": "mA"}
